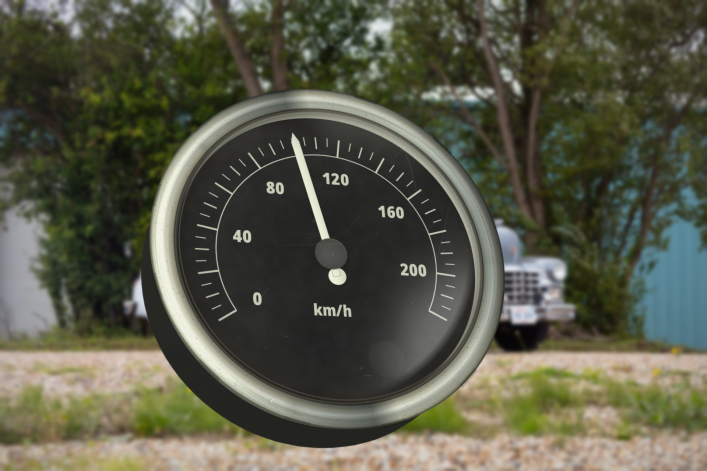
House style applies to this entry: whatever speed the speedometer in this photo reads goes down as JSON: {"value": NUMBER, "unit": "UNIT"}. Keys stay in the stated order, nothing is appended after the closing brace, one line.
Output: {"value": 100, "unit": "km/h"}
